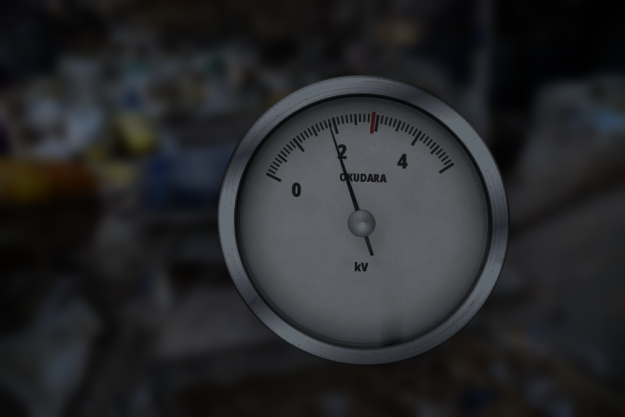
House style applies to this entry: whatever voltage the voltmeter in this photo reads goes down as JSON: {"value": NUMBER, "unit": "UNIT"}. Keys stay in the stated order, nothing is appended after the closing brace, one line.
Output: {"value": 1.9, "unit": "kV"}
